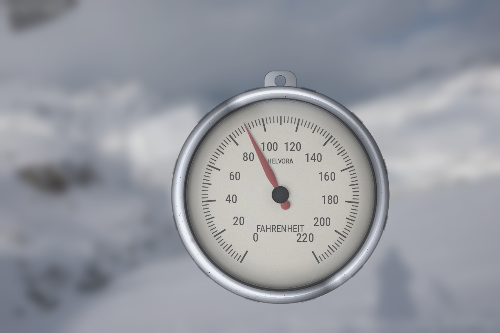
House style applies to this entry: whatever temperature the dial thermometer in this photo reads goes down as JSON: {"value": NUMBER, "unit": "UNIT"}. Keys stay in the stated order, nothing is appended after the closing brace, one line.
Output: {"value": 90, "unit": "°F"}
